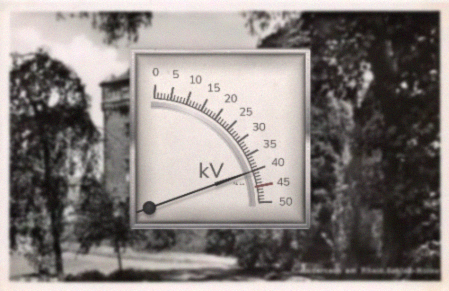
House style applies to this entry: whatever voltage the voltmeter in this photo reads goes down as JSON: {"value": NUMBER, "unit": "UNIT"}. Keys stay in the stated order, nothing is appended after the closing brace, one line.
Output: {"value": 40, "unit": "kV"}
